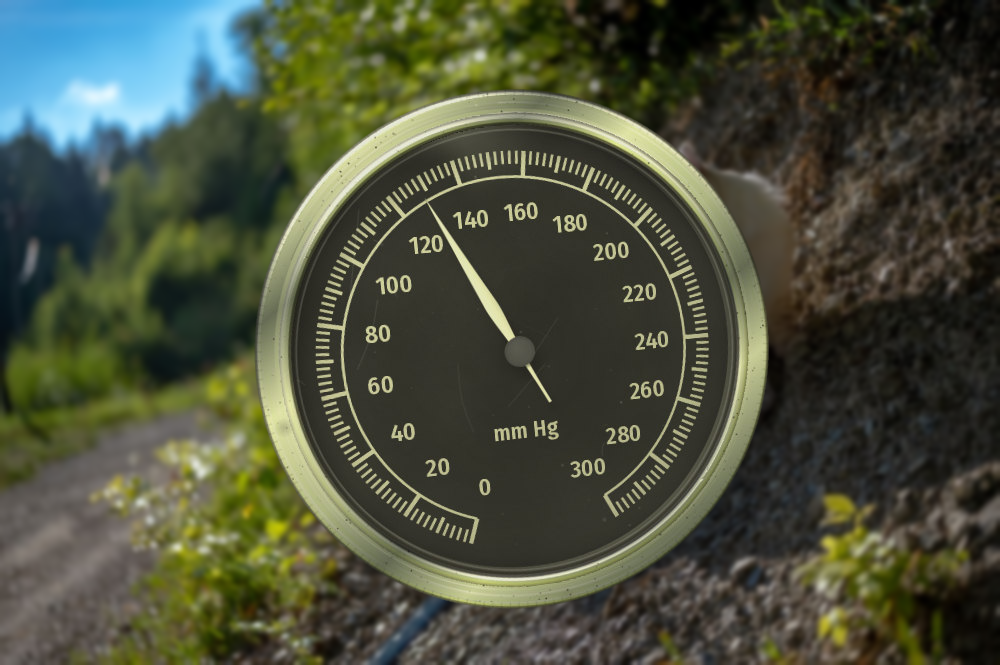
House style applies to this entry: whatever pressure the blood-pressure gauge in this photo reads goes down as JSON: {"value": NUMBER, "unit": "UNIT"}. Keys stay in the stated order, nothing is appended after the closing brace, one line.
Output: {"value": 128, "unit": "mmHg"}
